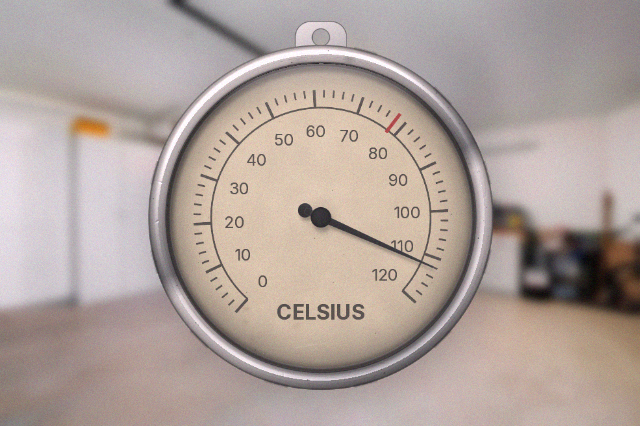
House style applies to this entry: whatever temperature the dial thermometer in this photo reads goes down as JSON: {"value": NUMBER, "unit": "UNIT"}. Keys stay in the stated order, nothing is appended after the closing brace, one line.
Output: {"value": 112, "unit": "°C"}
